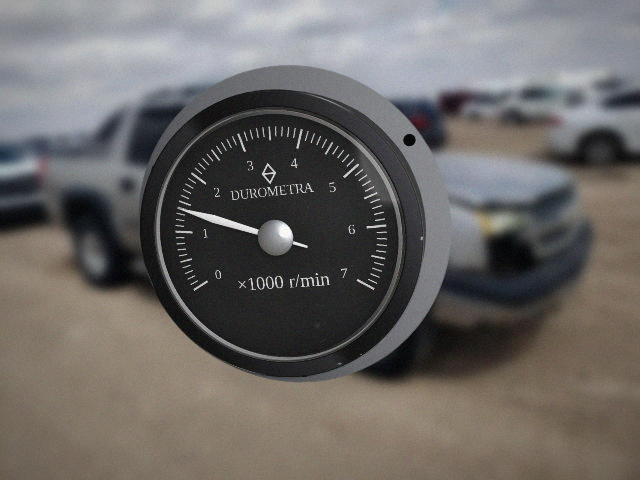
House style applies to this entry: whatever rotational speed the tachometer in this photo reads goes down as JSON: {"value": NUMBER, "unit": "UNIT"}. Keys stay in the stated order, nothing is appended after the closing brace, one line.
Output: {"value": 1400, "unit": "rpm"}
